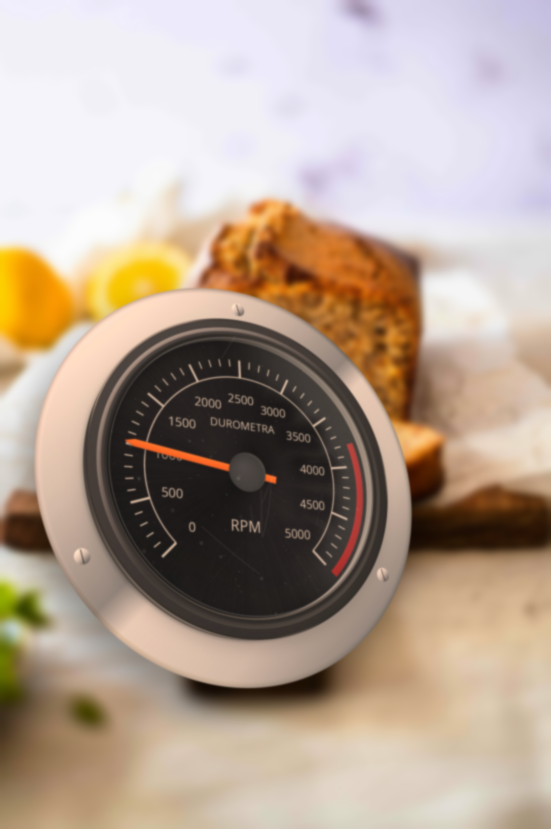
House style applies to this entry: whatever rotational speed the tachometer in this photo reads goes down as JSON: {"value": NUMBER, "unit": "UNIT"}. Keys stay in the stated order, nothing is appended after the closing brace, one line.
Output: {"value": 1000, "unit": "rpm"}
